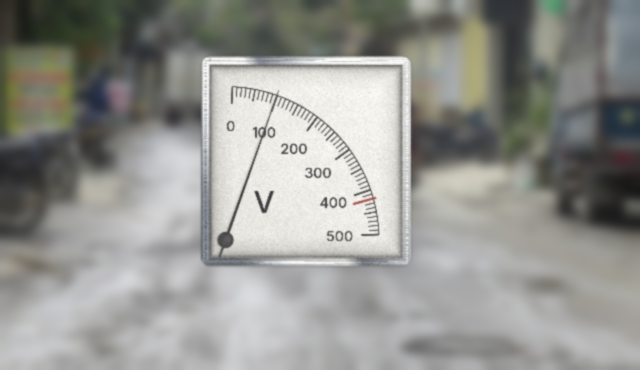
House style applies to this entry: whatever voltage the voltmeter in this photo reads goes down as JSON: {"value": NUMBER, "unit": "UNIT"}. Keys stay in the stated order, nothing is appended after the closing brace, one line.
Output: {"value": 100, "unit": "V"}
